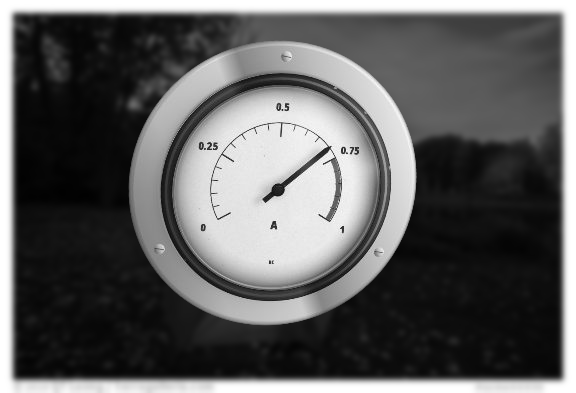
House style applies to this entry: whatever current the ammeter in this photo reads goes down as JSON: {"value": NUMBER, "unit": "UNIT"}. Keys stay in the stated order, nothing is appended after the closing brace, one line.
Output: {"value": 0.7, "unit": "A"}
